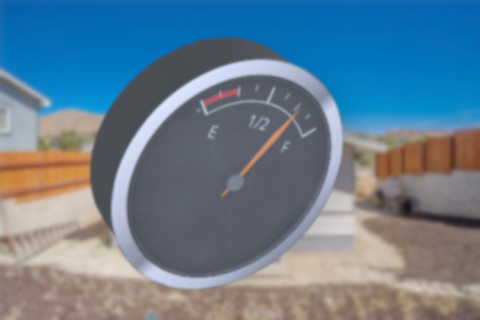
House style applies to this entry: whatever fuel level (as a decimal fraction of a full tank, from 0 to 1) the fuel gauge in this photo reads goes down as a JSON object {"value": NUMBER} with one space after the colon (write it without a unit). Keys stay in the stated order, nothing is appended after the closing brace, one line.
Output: {"value": 0.75}
